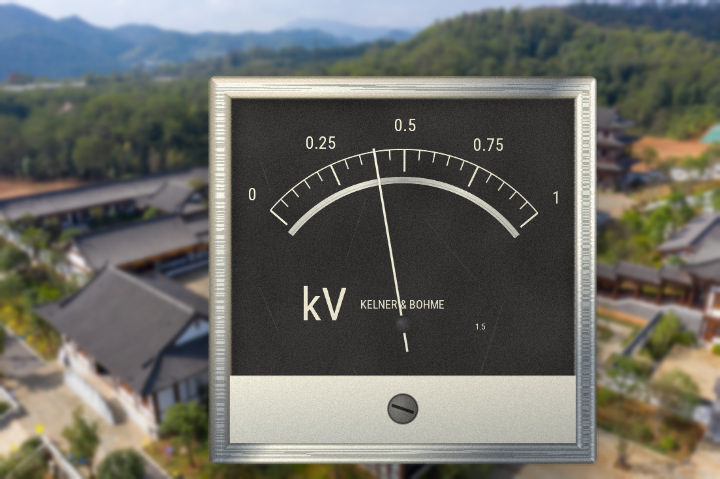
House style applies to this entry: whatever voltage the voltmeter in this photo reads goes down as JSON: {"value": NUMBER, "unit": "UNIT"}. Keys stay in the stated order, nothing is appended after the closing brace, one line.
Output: {"value": 0.4, "unit": "kV"}
